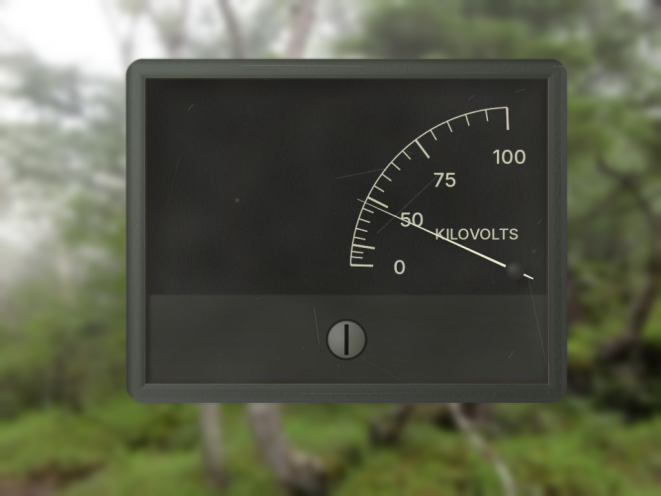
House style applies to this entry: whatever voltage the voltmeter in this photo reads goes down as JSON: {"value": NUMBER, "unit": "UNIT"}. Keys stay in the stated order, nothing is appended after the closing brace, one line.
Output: {"value": 47.5, "unit": "kV"}
